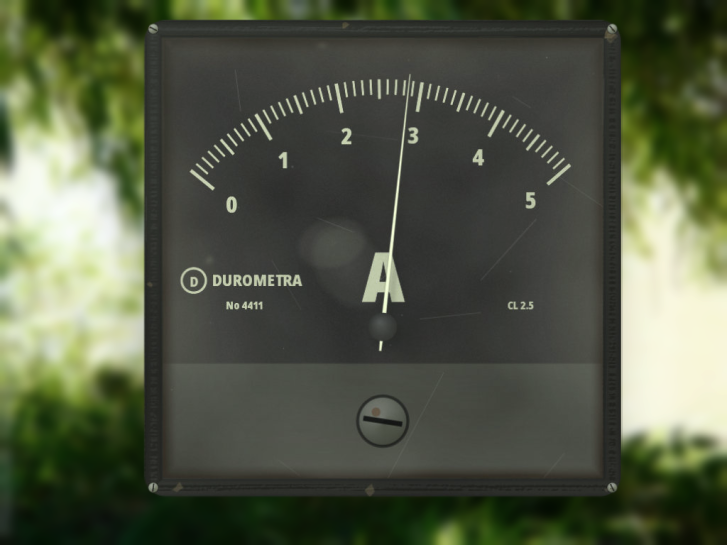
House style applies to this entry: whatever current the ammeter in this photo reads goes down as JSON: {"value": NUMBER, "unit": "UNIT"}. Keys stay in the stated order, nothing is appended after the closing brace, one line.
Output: {"value": 2.85, "unit": "A"}
